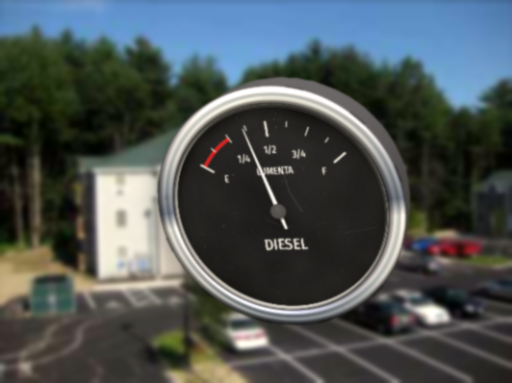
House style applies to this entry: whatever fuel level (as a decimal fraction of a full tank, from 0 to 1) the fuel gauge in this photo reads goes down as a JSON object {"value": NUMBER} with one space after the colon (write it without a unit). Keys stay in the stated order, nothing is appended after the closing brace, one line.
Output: {"value": 0.375}
